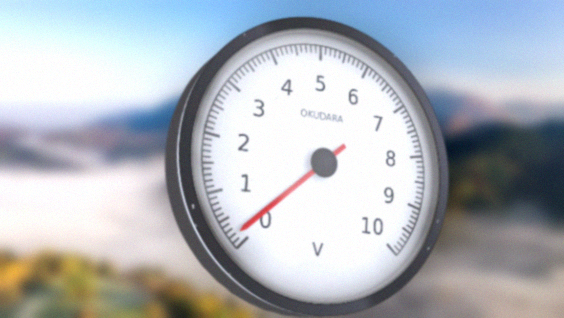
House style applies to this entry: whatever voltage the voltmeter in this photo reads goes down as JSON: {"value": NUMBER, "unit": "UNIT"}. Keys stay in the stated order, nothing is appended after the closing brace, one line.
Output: {"value": 0.2, "unit": "V"}
